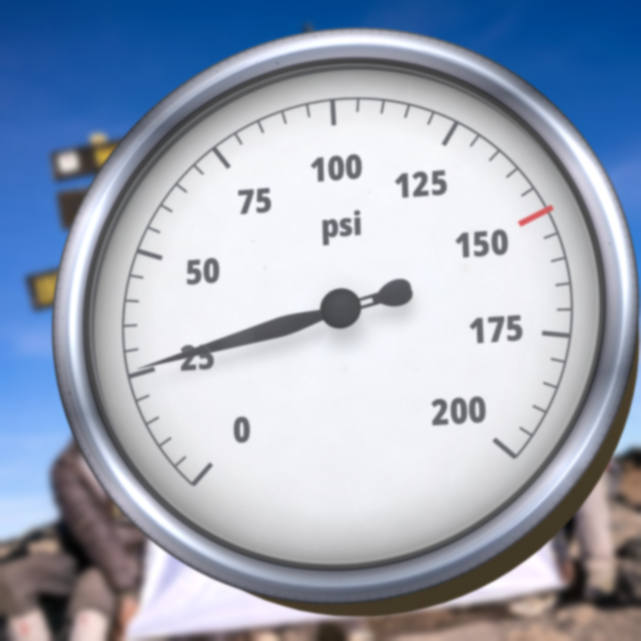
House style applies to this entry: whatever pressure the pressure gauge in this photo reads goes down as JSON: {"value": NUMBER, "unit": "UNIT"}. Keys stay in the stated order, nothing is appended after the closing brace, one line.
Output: {"value": 25, "unit": "psi"}
